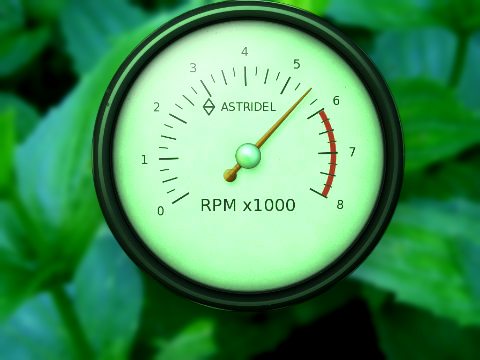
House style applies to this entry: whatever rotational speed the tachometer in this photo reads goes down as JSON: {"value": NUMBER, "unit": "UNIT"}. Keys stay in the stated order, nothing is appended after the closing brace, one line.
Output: {"value": 5500, "unit": "rpm"}
